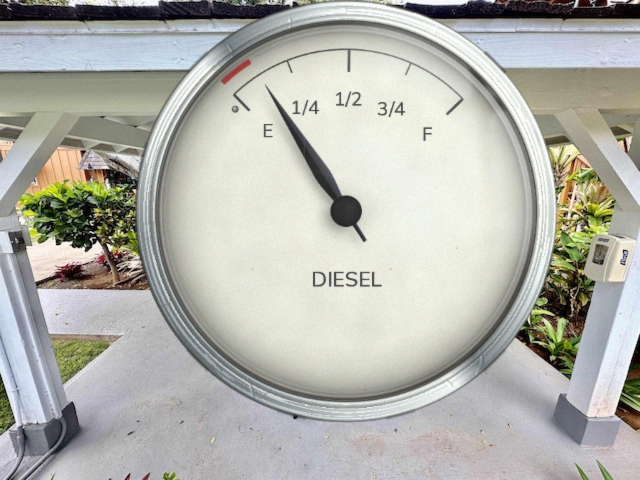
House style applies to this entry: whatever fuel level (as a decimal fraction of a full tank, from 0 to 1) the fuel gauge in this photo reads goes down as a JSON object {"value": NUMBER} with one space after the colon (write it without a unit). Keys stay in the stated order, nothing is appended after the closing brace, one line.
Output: {"value": 0.125}
